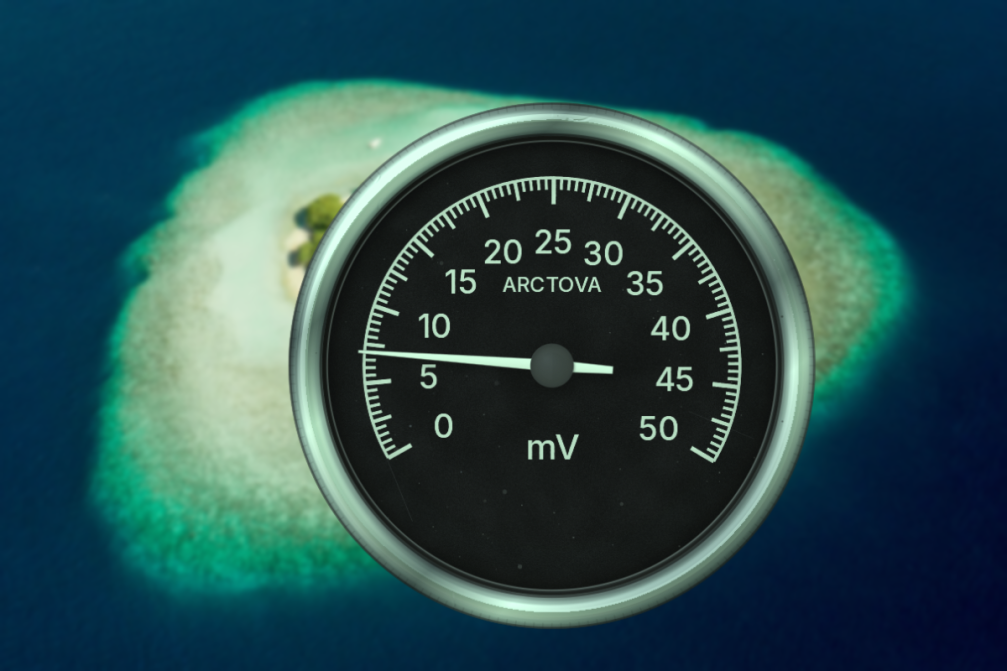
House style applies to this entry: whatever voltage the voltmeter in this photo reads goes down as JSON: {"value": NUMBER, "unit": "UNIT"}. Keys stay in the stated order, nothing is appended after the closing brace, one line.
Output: {"value": 7, "unit": "mV"}
